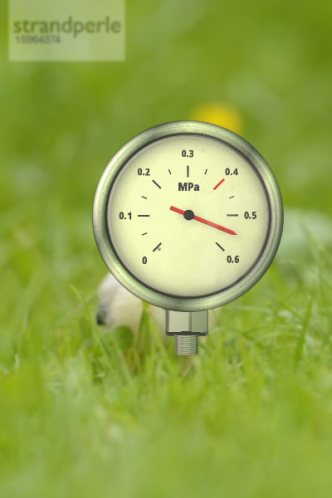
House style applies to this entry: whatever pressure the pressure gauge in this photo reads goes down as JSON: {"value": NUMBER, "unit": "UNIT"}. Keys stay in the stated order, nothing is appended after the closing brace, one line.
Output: {"value": 0.55, "unit": "MPa"}
